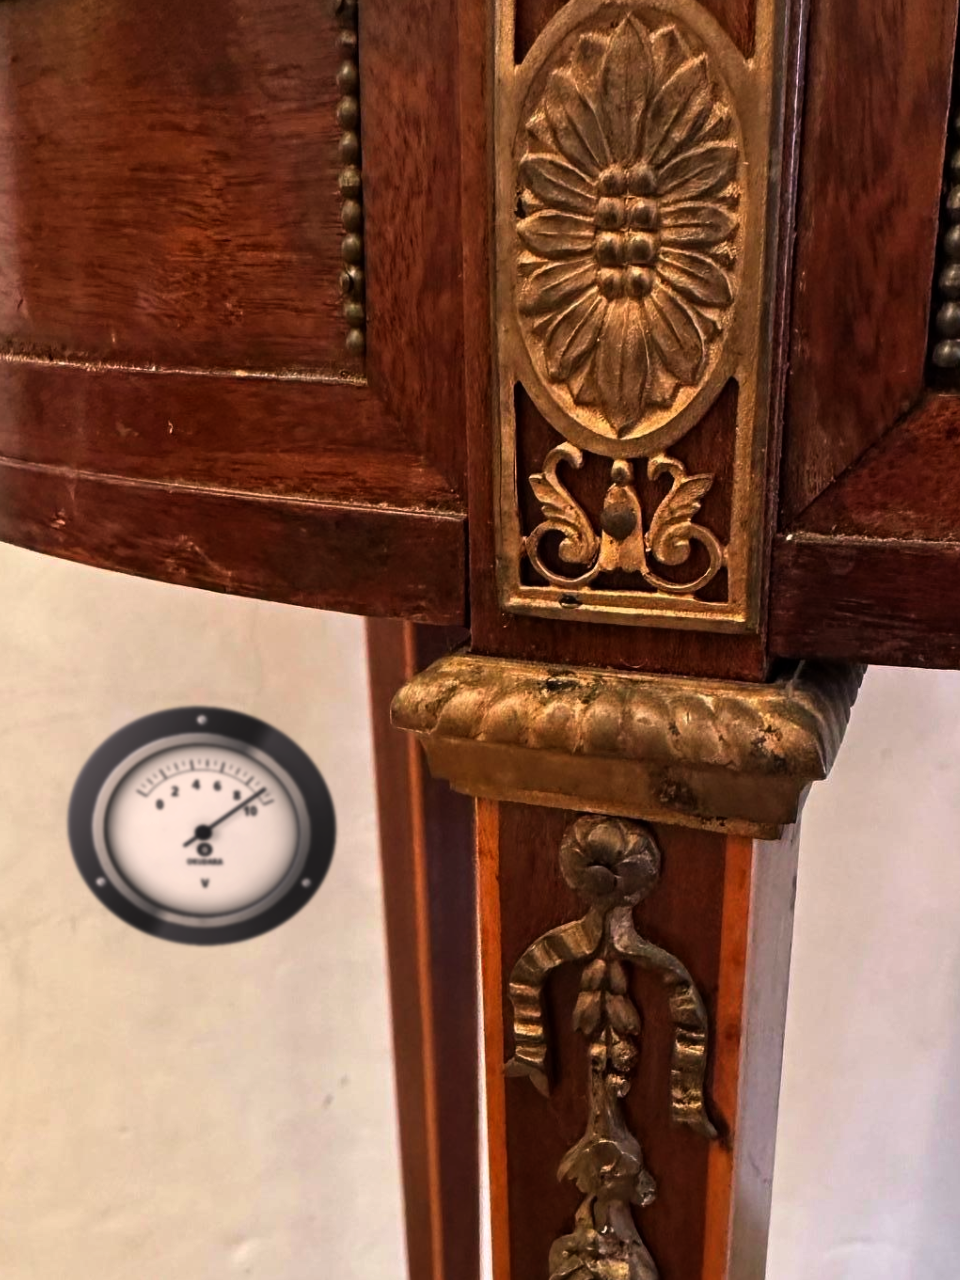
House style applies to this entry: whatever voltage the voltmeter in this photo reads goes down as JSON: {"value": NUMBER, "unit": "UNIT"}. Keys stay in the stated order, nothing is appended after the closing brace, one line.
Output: {"value": 9, "unit": "V"}
